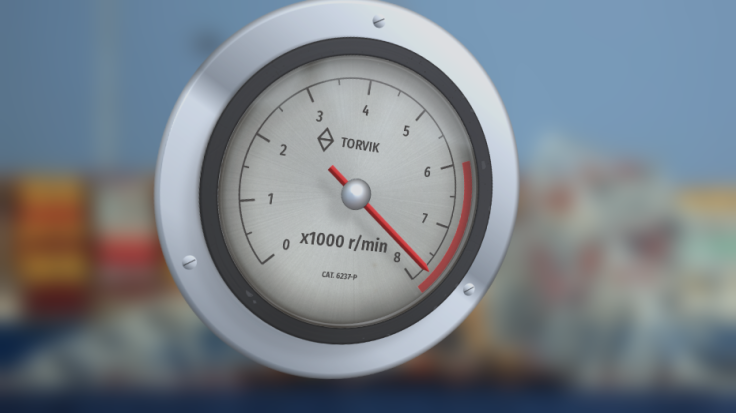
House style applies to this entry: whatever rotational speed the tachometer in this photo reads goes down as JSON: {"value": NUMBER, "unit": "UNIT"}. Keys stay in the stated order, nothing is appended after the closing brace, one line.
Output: {"value": 7750, "unit": "rpm"}
